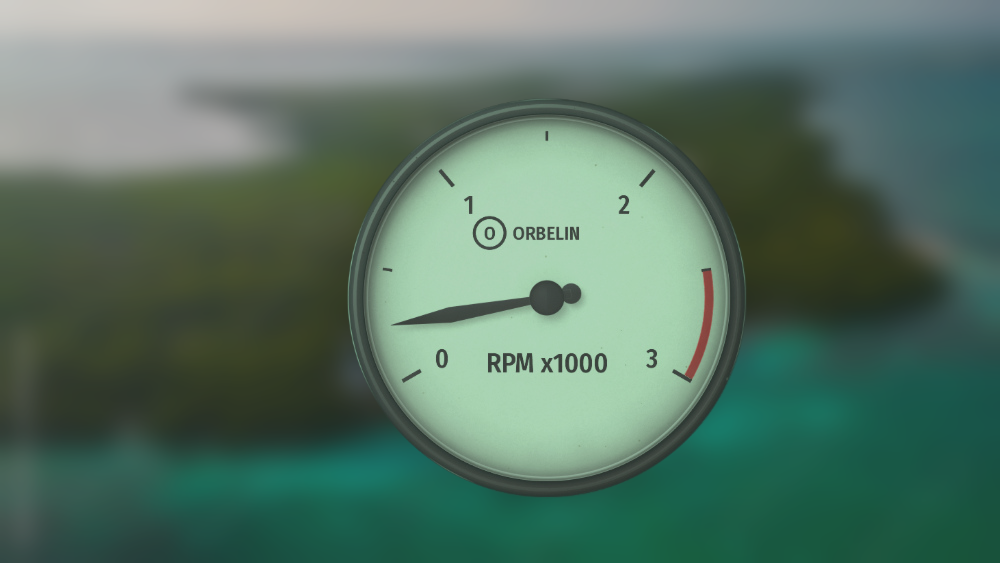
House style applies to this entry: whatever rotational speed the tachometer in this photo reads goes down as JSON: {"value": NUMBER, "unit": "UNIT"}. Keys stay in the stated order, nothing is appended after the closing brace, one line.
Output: {"value": 250, "unit": "rpm"}
